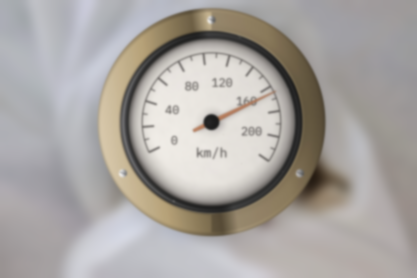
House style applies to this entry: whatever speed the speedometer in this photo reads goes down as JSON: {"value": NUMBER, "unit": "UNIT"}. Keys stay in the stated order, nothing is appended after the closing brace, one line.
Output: {"value": 165, "unit": "km/h"}
